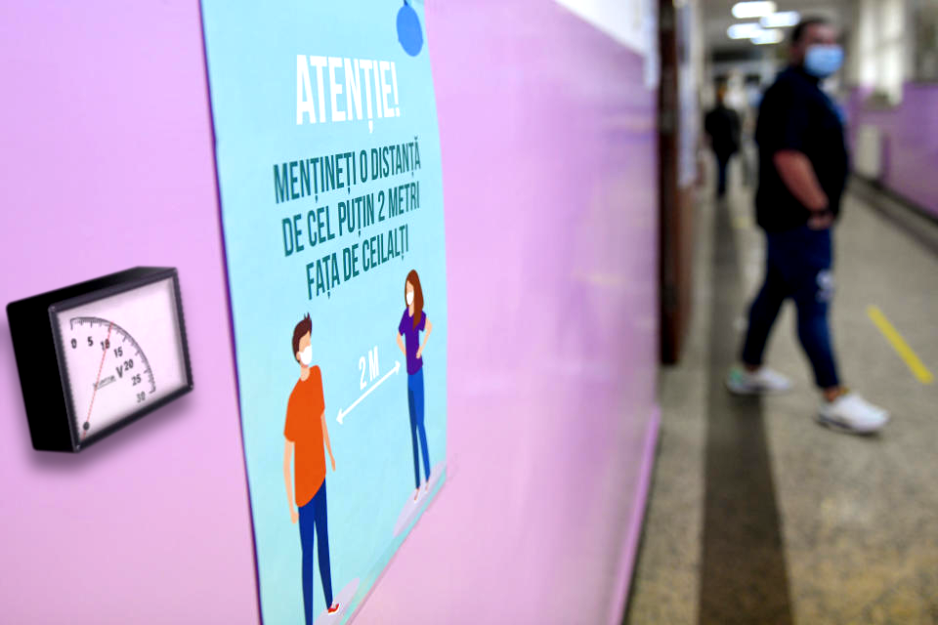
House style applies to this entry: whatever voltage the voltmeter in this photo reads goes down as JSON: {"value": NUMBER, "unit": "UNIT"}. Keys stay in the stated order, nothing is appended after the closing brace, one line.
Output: {"value": 10, "unit": "V"}
